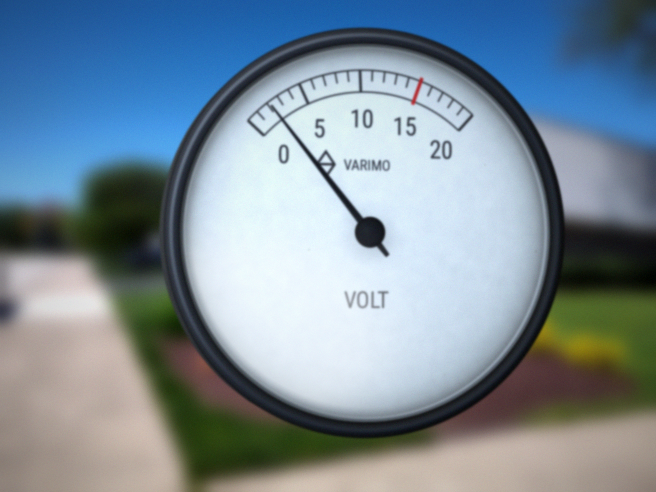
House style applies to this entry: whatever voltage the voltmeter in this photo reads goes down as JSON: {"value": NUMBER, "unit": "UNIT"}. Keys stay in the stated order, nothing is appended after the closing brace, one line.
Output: {"value": 2, "unit": "V"}
